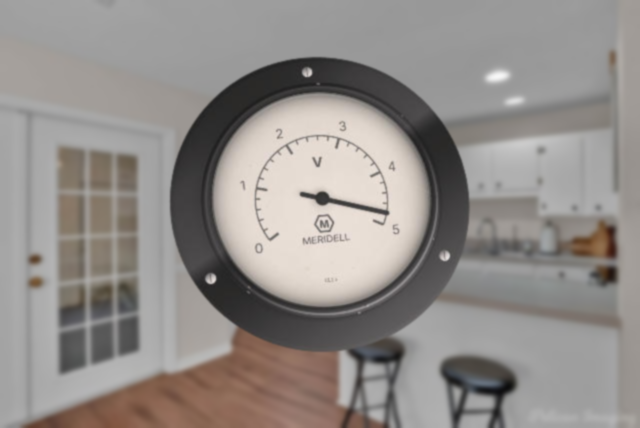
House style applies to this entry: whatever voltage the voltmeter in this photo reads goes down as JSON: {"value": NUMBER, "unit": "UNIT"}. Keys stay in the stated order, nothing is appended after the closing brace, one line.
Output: {"value": 4.8, "unit": "V"}
